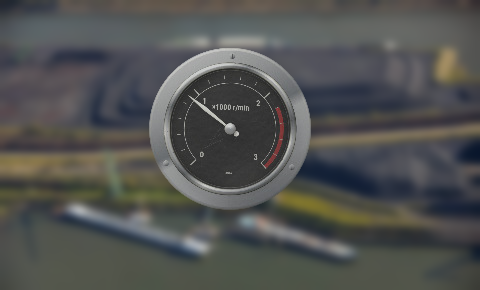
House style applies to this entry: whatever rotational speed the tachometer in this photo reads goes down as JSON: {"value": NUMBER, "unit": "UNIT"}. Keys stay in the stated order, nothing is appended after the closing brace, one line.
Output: {"value": 900, "unit": "rpm"}
